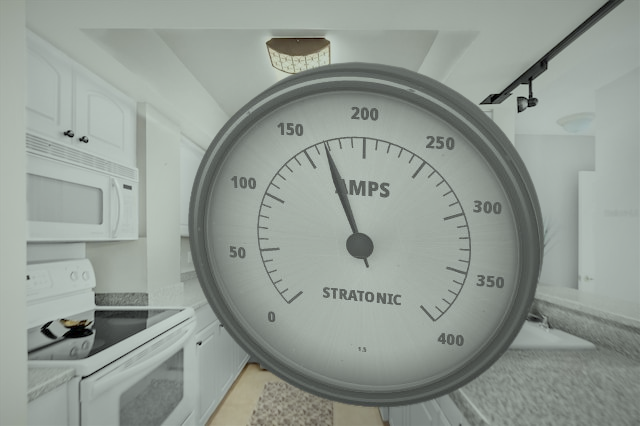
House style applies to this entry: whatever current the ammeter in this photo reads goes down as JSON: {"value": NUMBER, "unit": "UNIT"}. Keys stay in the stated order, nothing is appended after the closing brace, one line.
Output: {"value": 170, "unit": "A"}
